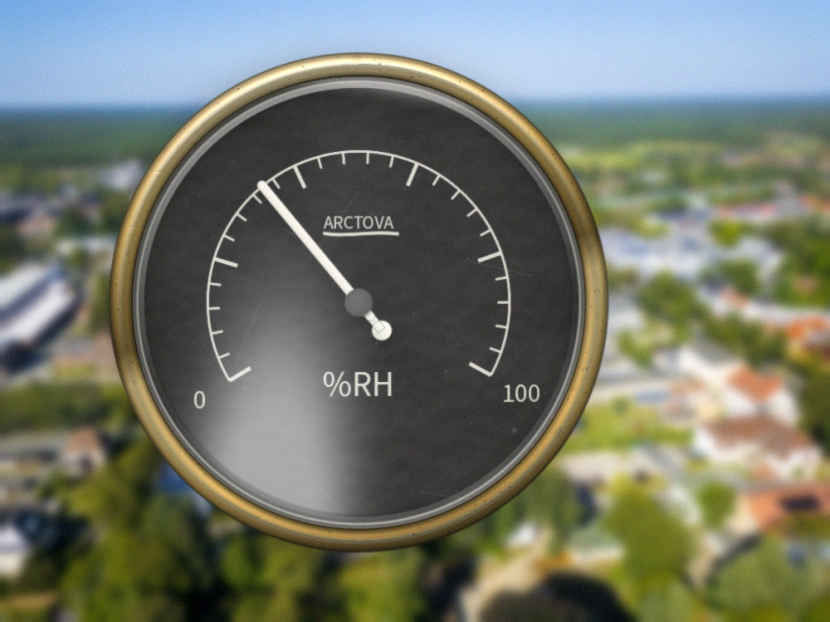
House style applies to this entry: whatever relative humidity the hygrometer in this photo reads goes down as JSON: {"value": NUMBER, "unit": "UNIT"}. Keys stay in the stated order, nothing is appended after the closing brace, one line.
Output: {"value": 34, "unit": "%"}
